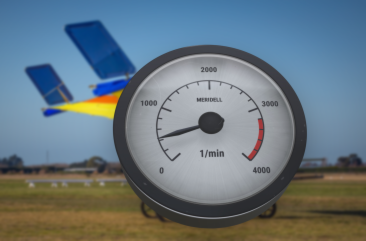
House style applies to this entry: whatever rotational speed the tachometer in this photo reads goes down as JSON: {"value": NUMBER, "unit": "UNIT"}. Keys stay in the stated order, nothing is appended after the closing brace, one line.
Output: {"value": 400, "unit": "rpm"}
